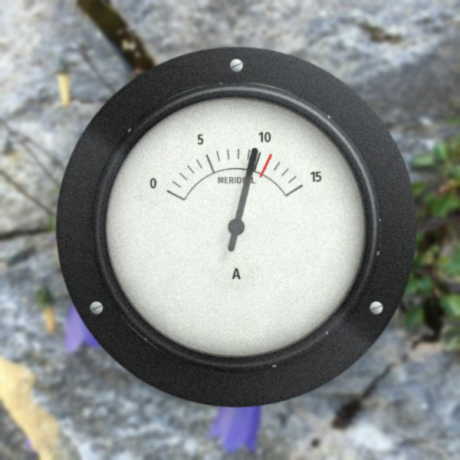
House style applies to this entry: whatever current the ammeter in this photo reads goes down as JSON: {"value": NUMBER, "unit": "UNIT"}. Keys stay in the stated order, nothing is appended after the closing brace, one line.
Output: {"value": 9.5, "unit": "A"}
